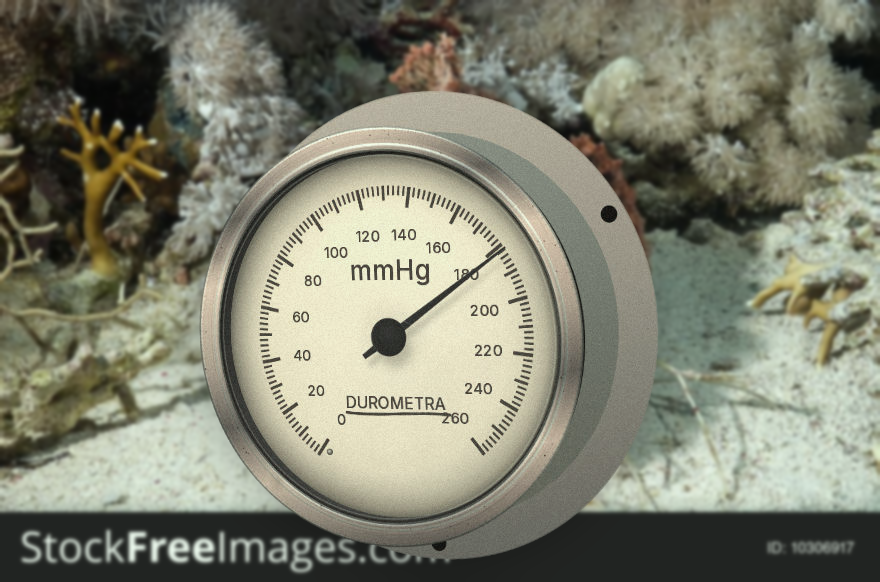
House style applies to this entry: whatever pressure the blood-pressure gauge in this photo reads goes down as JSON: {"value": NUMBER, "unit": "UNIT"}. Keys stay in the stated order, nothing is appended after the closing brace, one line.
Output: {"value": 182, "unit": "mmHg"}
